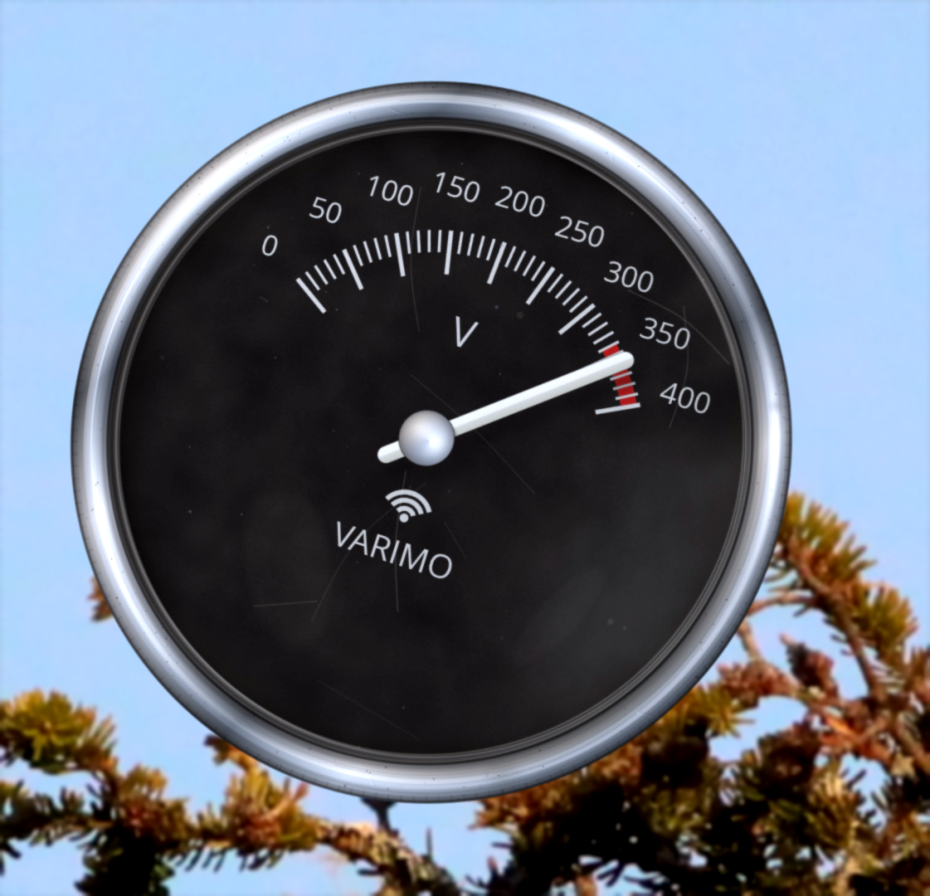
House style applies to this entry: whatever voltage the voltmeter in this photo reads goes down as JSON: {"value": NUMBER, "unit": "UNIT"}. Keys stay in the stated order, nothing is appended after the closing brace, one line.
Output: {"value": 360, "unit": "V"}
